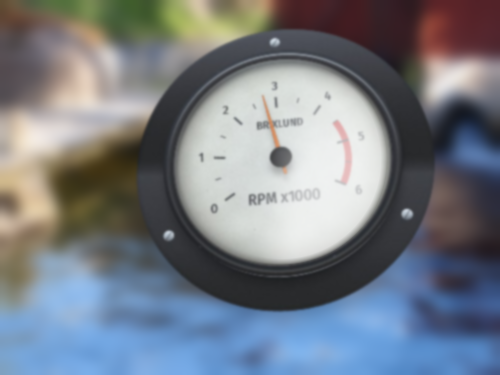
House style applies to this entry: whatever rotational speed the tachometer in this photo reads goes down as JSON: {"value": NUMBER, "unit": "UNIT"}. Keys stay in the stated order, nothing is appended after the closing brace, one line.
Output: {"value": 2750, "unit": "rpm"}
